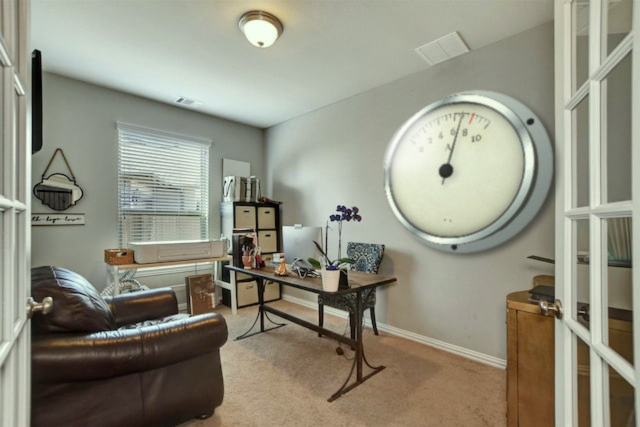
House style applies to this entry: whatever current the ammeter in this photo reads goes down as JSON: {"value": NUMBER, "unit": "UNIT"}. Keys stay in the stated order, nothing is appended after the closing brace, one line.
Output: {"value": 7, "unit": "A"}
